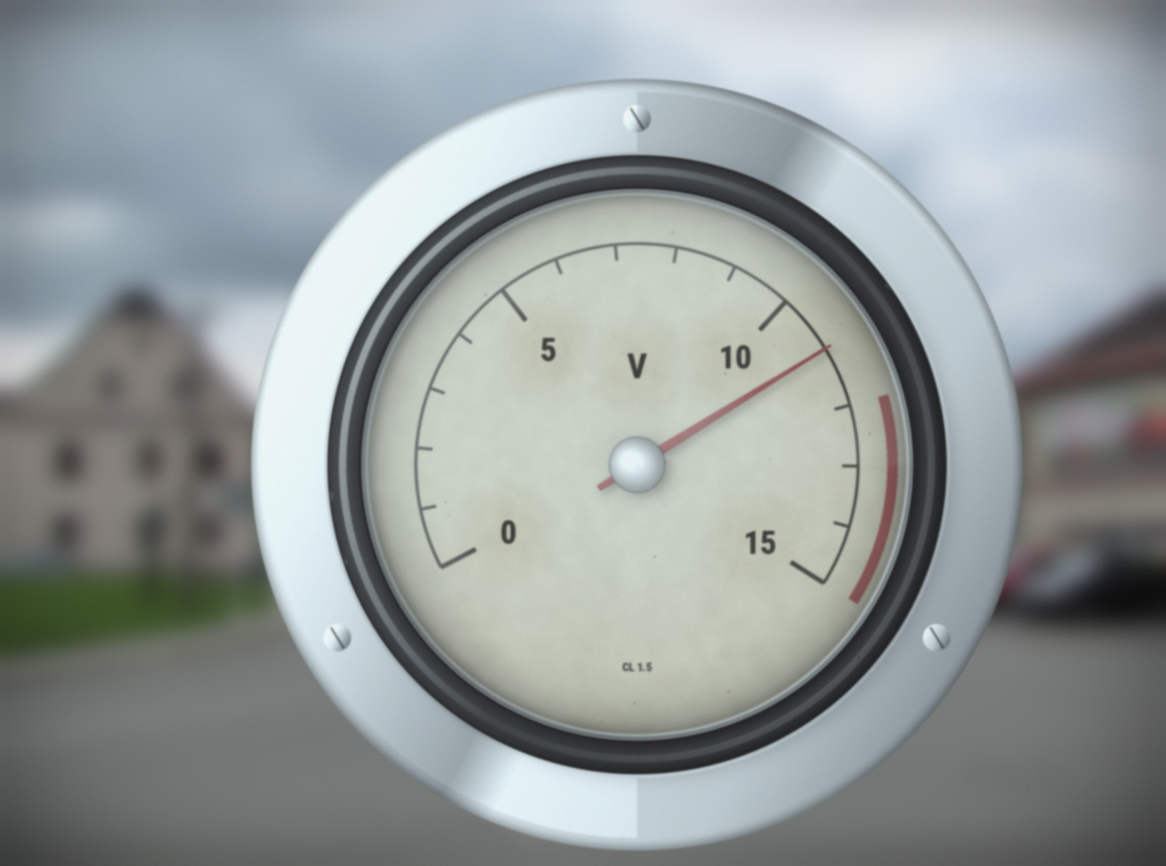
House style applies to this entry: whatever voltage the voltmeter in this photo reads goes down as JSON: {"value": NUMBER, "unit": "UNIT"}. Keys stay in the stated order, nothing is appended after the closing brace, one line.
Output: {"value": 11, "unit": "V"}
